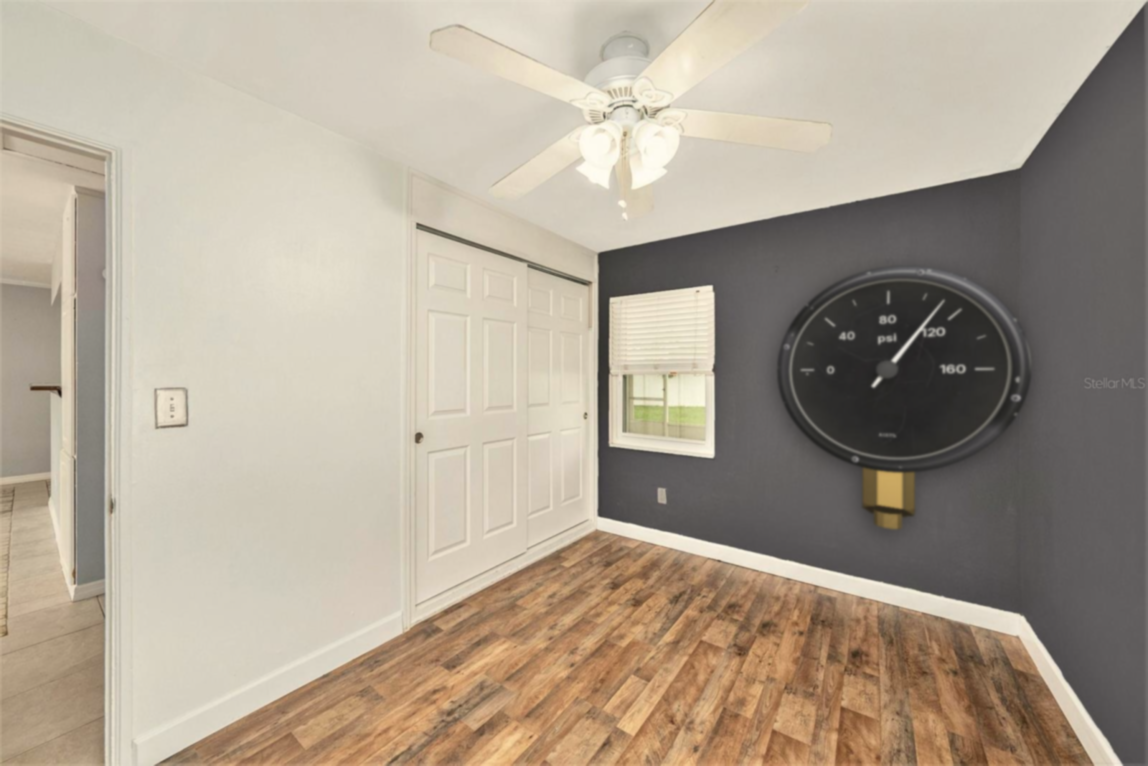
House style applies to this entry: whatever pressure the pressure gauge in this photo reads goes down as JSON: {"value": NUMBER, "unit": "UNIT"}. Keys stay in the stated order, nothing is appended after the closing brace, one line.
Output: {"value": 110, "unit": "psi"}
